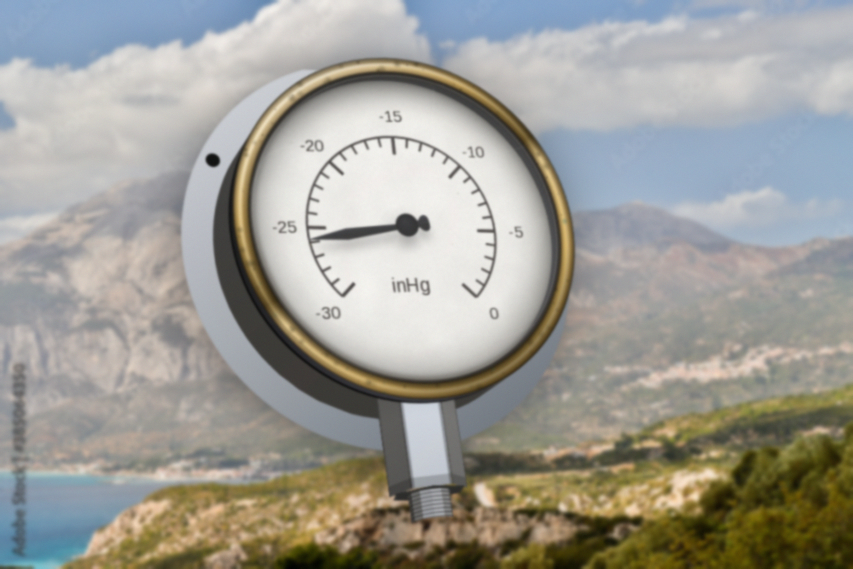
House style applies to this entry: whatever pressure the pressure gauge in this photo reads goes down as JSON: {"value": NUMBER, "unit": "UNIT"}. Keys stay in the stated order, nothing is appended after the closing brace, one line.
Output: {"value": -26, "unit": "inHg"}
